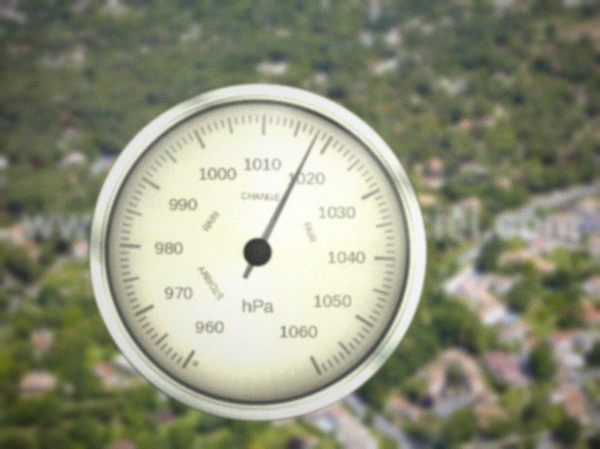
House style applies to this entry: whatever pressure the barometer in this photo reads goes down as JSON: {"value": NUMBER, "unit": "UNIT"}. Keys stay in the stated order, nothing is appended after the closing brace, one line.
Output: {"value": 1018, "unit": "hPa"}
